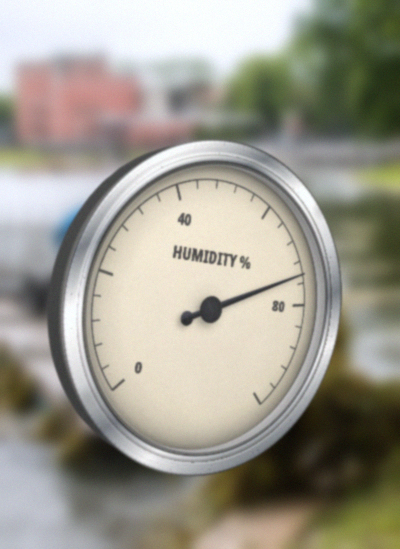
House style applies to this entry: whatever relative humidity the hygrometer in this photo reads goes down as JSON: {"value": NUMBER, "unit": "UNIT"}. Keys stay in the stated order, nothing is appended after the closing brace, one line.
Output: {"value": 74, "unit": "%"}
